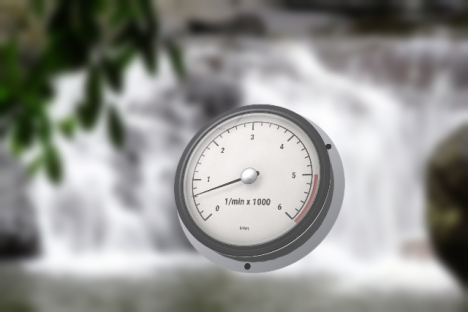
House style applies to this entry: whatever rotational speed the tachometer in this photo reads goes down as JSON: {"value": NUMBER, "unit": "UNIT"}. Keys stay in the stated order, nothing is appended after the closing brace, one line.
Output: {"value": 600, "unit": "rpm"}
